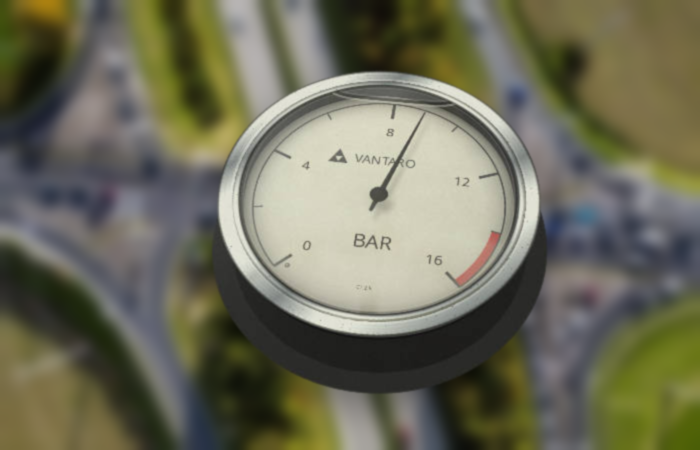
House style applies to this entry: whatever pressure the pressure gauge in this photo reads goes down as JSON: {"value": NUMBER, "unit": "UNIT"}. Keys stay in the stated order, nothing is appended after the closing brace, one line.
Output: {"value": 9, "unit": "bar"}
